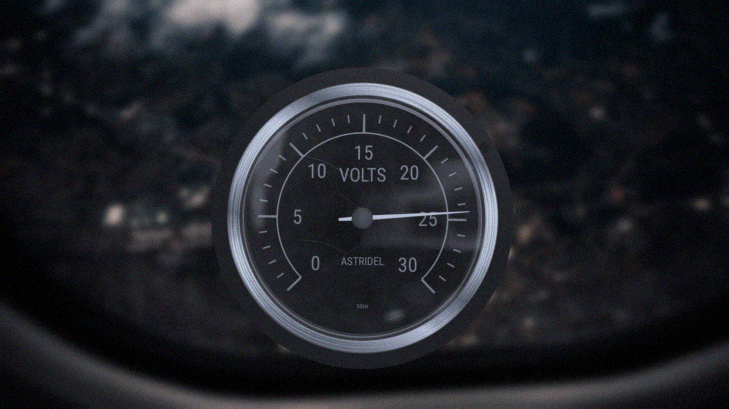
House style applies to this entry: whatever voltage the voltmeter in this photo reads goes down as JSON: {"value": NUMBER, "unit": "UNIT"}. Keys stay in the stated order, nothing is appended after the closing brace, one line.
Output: {"value": 24.5, "unit": "V"}
